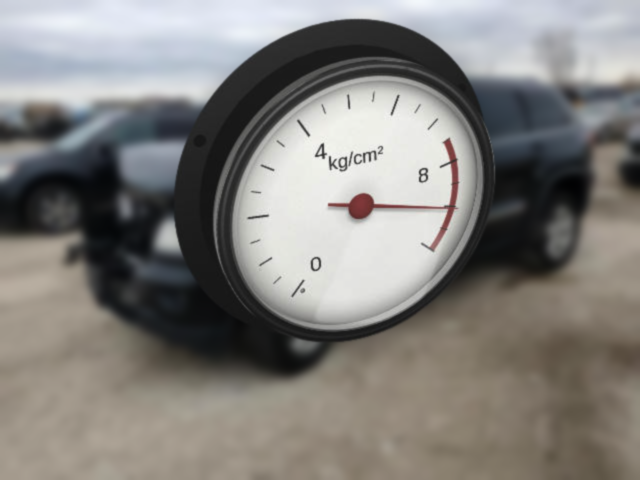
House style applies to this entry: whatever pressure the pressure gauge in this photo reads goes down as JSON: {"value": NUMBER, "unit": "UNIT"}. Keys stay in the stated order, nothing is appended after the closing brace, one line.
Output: {"value": 9, "unit": "kg/cm²"}
